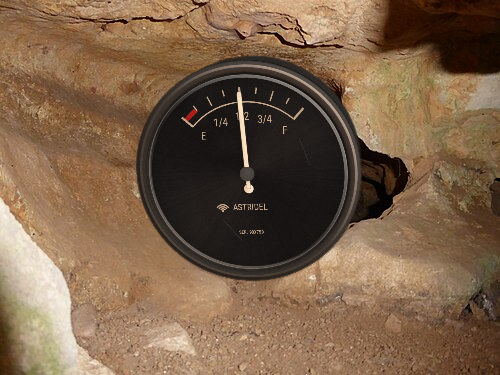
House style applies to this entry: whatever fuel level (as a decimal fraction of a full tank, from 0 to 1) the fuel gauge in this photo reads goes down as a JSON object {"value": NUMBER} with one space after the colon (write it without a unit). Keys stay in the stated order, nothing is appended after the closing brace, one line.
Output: {"value": 0.5}
